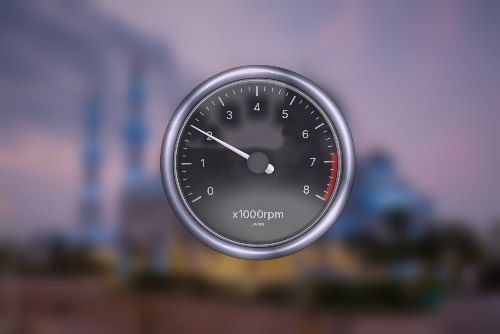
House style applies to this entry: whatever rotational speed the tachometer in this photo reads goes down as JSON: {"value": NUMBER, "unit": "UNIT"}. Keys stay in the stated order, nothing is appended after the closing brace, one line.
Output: {"value": 2000, "unit": "rpm"}
